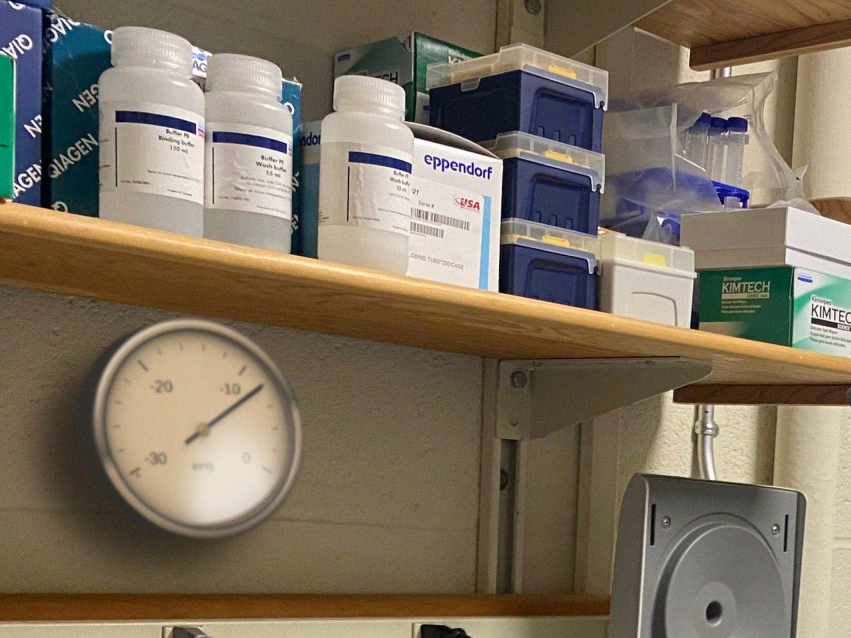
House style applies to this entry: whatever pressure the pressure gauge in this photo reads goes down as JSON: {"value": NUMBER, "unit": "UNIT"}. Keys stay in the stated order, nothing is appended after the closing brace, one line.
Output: {"value": -8, "unit": "inHg"}
